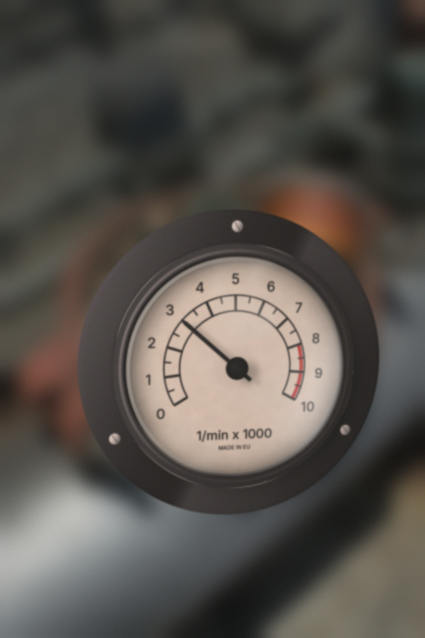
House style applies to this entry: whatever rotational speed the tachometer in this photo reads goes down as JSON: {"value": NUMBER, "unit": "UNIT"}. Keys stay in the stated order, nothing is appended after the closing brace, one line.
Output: {"value": 3000, "unit": "rpm"}
